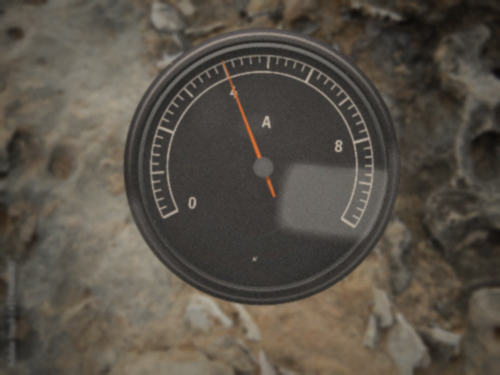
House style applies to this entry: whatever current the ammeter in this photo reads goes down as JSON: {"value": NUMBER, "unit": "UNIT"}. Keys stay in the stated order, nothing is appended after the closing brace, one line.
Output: {"value": 4, "unit": "A"}
